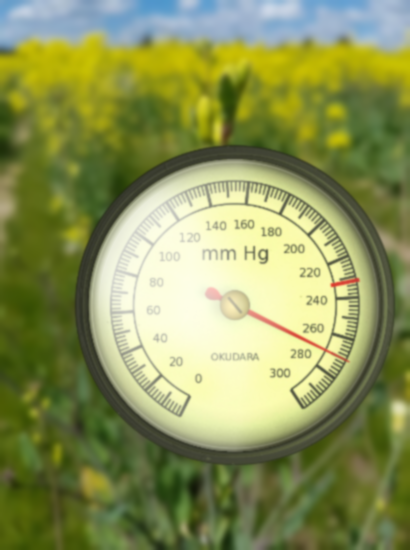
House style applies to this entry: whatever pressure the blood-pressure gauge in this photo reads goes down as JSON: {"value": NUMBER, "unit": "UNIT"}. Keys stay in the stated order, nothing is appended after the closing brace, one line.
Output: {"value": 270, "unit": "mmHg"}
